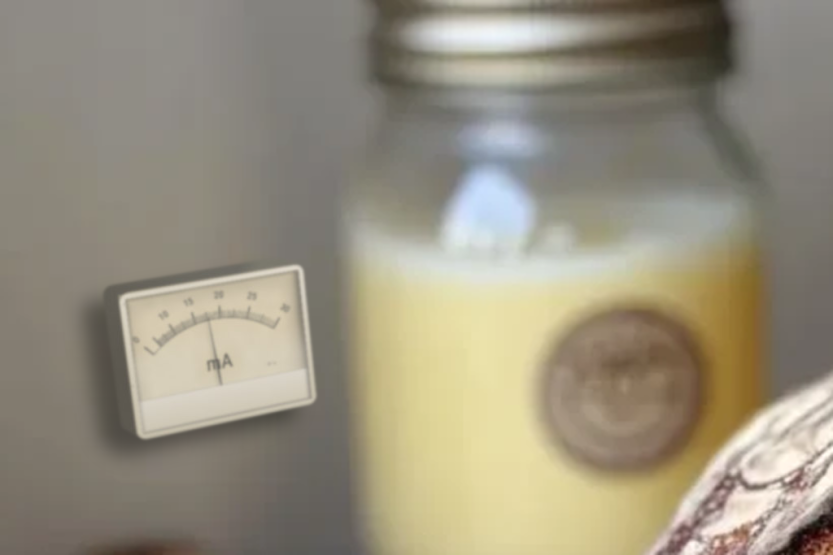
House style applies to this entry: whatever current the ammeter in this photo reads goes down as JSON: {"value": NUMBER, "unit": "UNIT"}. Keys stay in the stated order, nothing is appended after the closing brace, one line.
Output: {"value": 17.5, "unit": "mA"}
